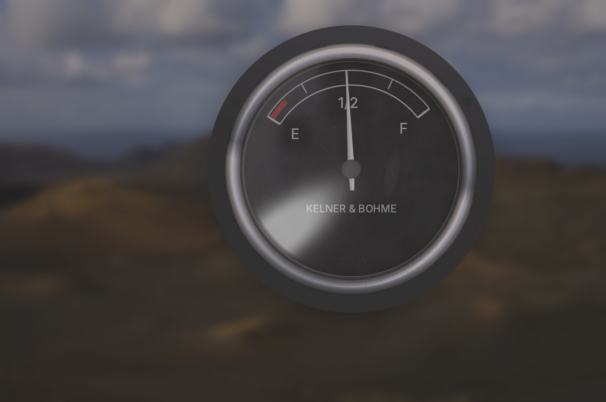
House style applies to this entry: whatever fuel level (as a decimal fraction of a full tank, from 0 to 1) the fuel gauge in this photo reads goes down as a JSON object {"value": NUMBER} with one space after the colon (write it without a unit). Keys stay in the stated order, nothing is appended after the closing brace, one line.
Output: {"value": 0.5}
